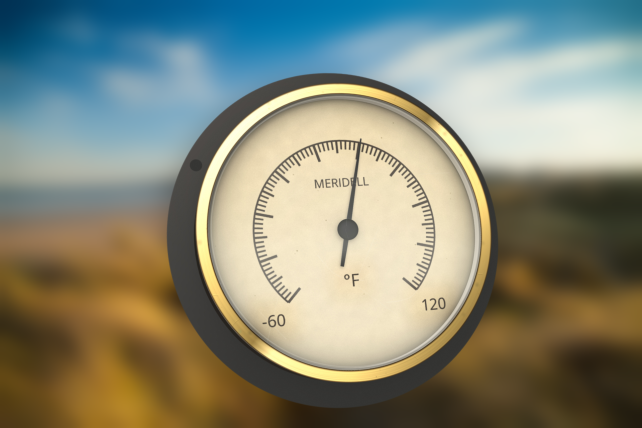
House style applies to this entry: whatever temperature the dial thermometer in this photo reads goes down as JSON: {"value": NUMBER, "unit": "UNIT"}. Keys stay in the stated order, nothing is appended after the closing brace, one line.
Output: {"value": 40, "unit": "°F"}
